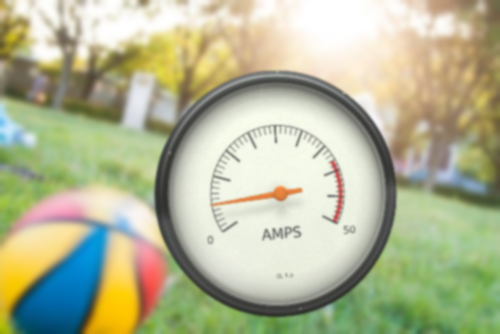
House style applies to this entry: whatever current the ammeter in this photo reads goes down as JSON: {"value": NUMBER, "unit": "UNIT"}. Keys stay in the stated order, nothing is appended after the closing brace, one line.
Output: {"value": 5, "unit": "A"}
